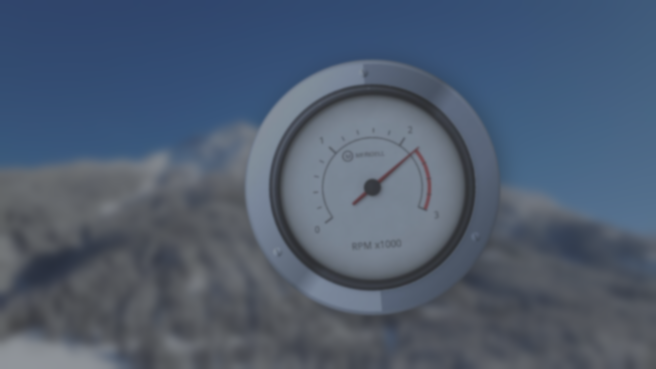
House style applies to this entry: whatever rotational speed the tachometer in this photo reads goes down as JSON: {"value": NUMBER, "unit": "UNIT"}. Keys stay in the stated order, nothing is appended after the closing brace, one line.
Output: {"value": 2200, "unit": "rpm"}
